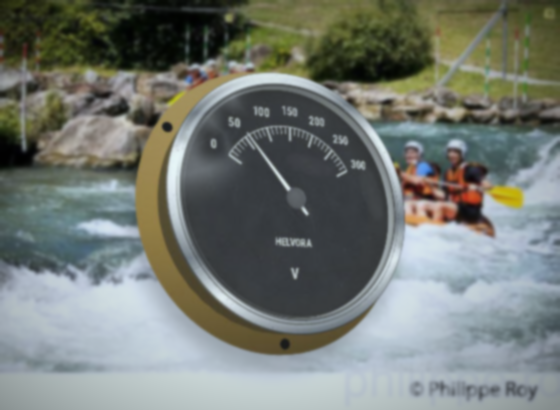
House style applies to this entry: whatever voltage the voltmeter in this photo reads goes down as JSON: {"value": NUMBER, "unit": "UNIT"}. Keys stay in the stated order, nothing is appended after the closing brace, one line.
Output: {"value": 50, "unit": "V"}
